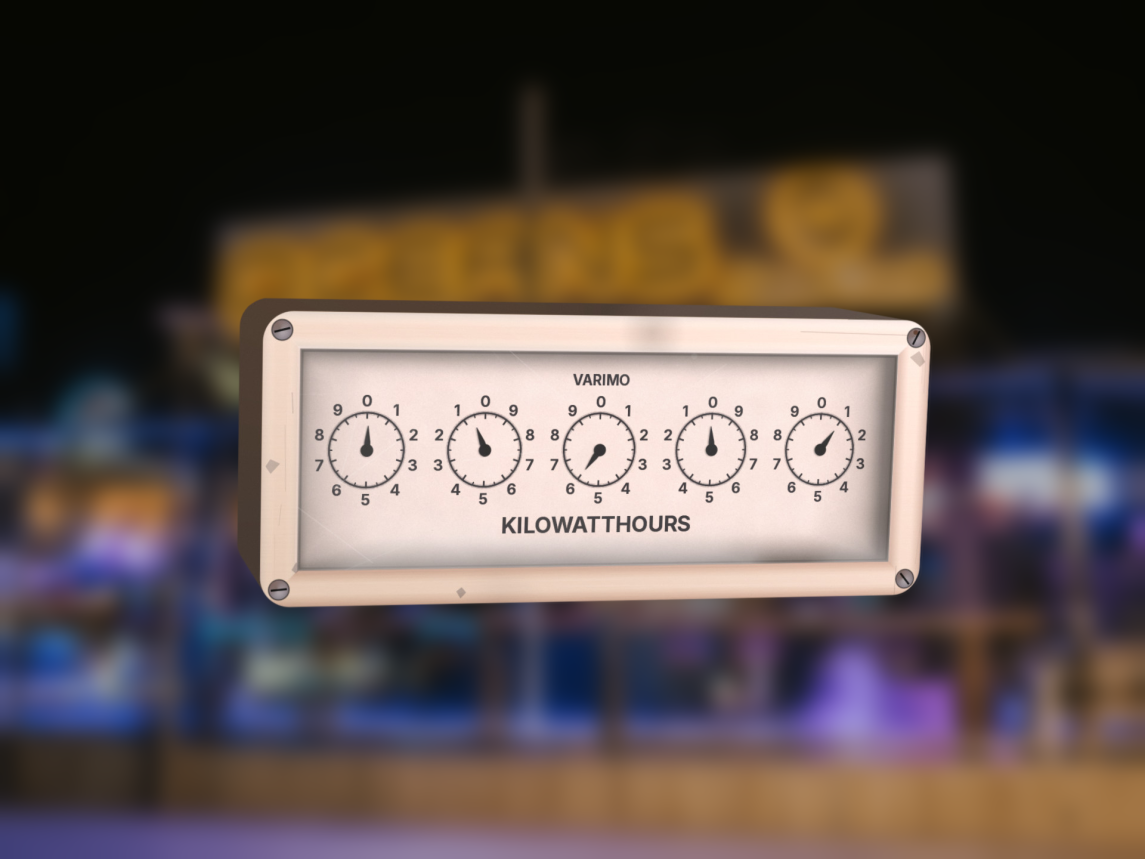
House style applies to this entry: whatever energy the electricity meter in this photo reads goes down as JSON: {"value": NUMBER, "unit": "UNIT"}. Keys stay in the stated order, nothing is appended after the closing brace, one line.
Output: {"value": 601, "unit": "kWh"}
